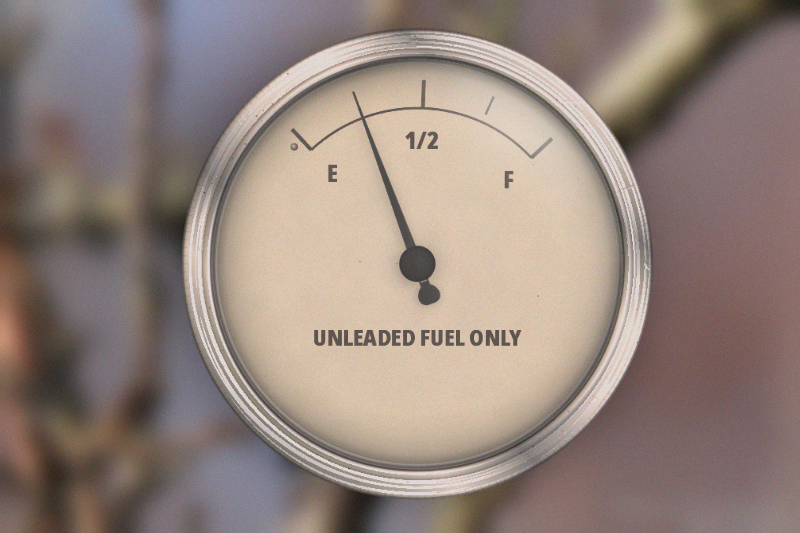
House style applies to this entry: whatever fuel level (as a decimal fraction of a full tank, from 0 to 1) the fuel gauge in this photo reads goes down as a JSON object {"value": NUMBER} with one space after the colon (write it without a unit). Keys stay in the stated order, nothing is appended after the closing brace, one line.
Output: {"value": 0.25}
